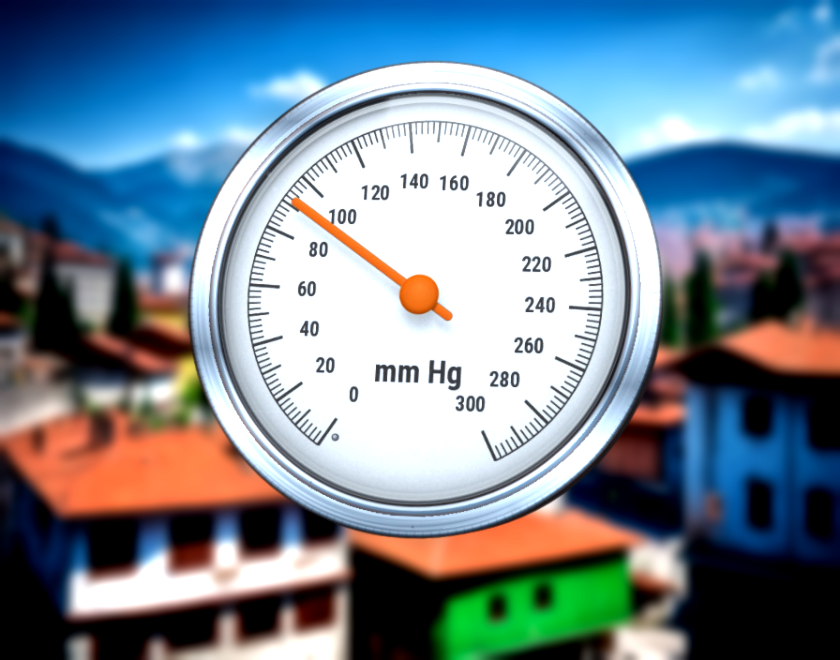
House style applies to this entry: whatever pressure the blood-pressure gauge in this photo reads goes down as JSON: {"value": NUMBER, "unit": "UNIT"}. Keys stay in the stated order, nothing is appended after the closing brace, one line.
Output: {"value": 92, "unit": "mmHg"}
